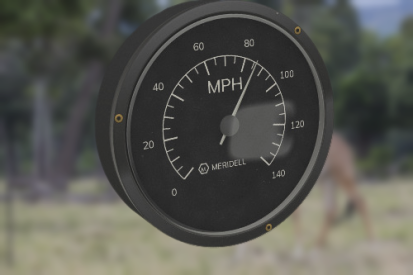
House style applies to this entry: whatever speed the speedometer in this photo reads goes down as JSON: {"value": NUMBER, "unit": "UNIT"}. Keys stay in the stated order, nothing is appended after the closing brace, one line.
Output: {"value": 85, "unit": "mph"}
